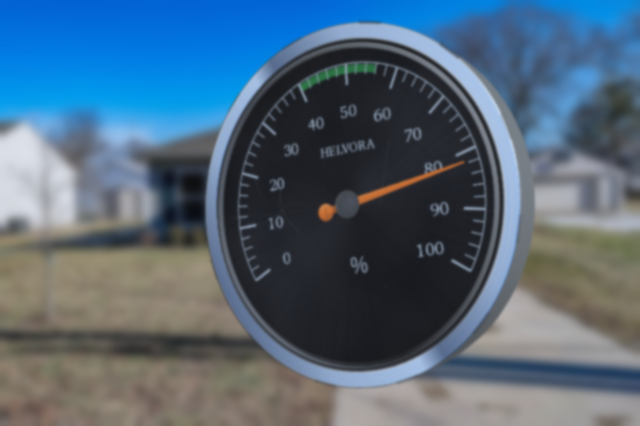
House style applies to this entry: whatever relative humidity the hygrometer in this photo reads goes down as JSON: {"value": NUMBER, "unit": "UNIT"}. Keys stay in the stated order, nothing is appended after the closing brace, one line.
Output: {"value": 82, "unit": "%"}
